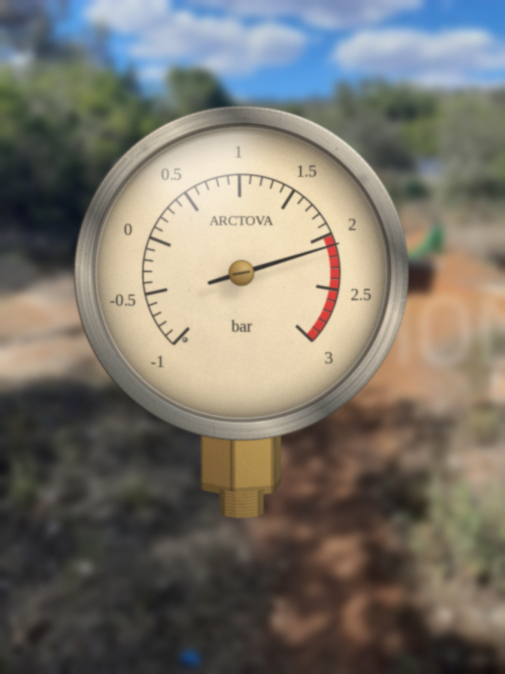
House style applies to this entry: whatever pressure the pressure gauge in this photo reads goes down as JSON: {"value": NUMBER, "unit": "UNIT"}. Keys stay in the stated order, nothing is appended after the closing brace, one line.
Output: {"value": 2.1, "unit": "bar"}
